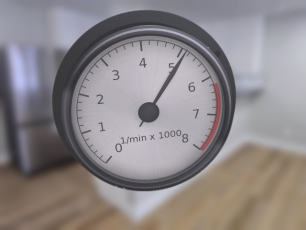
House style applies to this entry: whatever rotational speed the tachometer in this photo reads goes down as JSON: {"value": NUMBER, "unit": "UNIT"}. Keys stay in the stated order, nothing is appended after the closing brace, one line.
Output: {"value": 5100, "unit": "rpm"}
